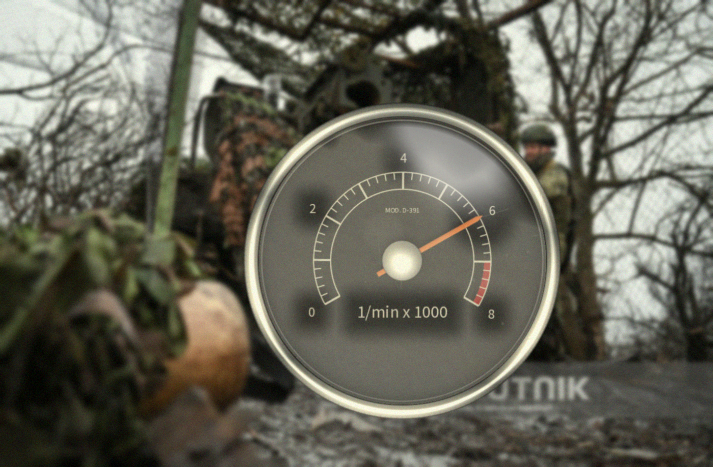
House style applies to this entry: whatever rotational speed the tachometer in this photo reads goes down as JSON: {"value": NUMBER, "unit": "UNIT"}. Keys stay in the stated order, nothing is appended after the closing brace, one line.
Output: {"value": 6000, "unit": "rpm"}
